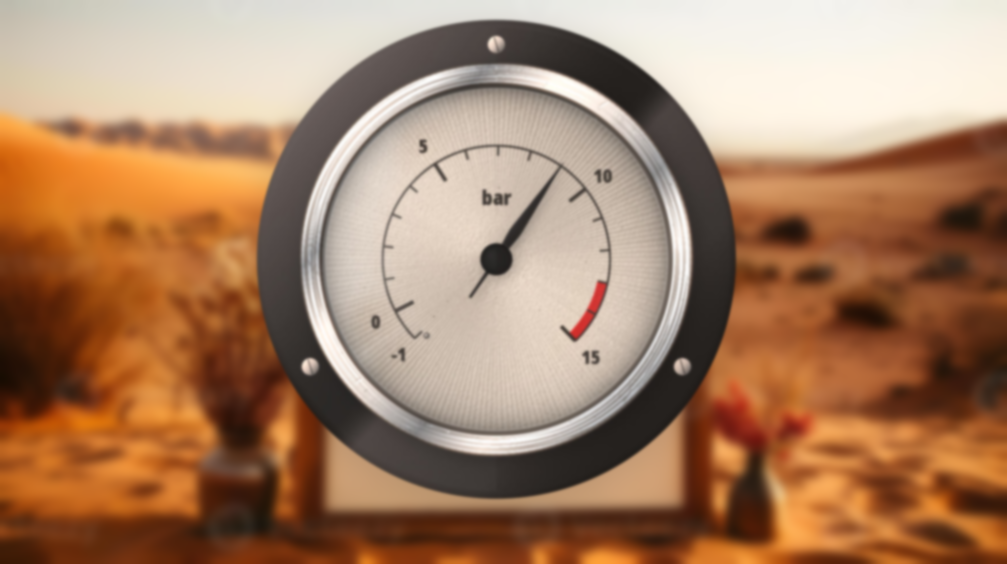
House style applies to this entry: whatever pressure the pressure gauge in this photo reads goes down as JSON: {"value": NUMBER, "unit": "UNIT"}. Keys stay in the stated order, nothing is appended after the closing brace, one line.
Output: {"value": 9, "unit": "bar"}
